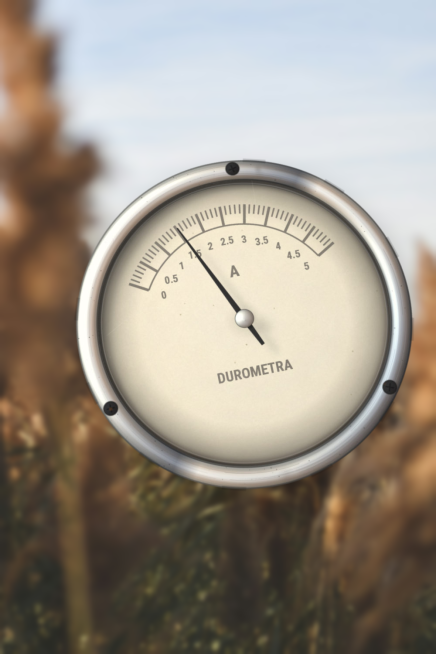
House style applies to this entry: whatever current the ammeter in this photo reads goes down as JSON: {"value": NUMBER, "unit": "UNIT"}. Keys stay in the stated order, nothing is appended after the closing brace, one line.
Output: {"value": 1.5, "unit": "A"}
